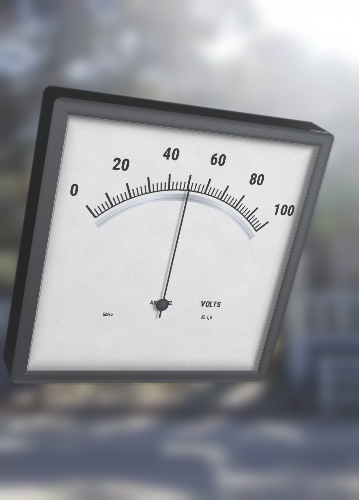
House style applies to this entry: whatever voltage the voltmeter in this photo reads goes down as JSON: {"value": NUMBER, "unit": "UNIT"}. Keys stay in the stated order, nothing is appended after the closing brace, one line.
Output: {"value": 50, "unit": "V"}
